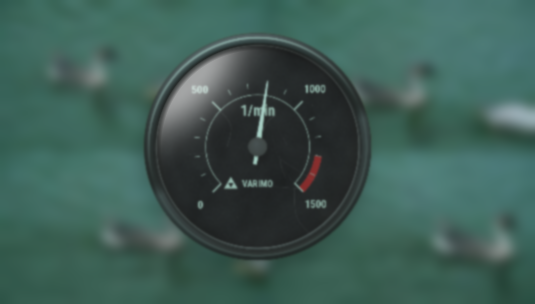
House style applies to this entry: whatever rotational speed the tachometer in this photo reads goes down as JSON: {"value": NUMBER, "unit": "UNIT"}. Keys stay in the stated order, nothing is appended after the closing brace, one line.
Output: {"value": 800, "unit": "rpm"}
